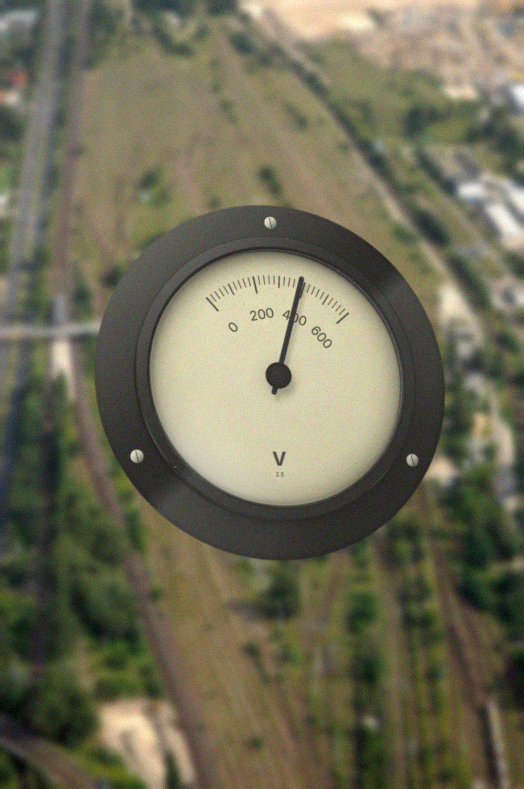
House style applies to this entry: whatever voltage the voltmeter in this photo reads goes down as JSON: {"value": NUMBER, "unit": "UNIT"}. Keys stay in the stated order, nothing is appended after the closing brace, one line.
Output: {"value": 380, "unit": "V"}
